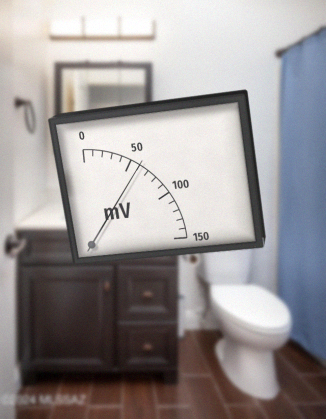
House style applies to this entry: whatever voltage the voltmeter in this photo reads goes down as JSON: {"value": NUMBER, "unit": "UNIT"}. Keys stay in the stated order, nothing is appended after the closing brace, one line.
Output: {"value": 60, "unit": "mV"}
